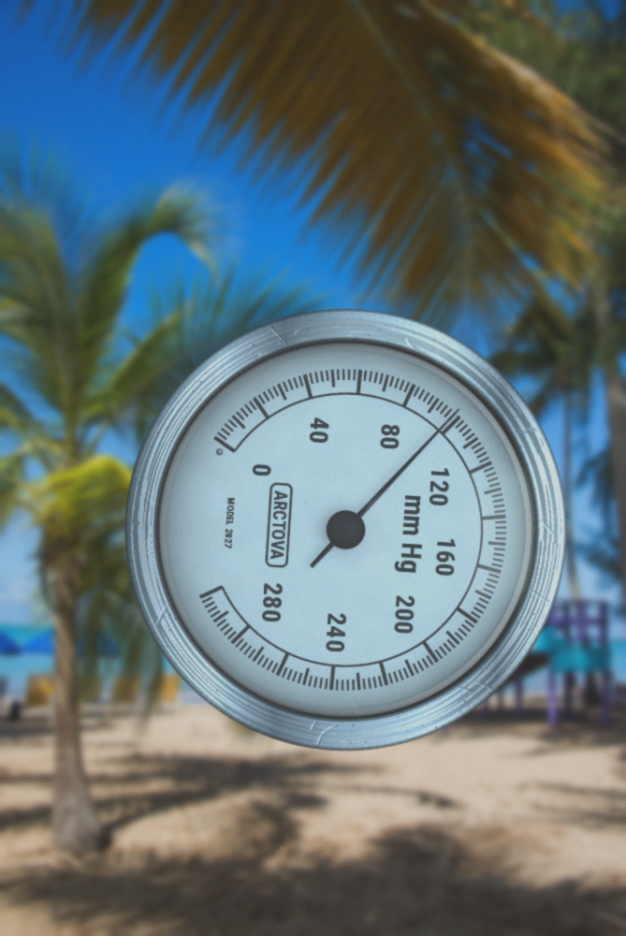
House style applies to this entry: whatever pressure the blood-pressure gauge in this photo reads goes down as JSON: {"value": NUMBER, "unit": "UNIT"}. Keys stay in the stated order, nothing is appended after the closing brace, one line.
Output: {"value": 98, "unit": "mmHg"}
